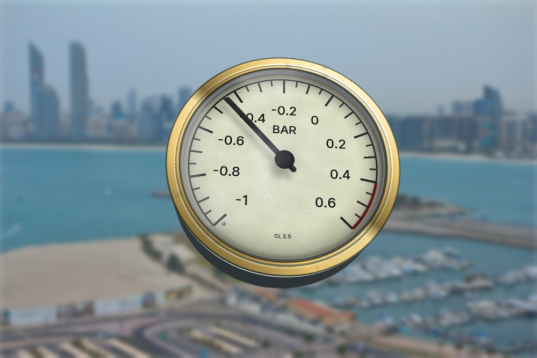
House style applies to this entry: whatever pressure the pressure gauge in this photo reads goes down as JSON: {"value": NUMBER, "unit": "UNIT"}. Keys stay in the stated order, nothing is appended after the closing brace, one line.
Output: {"value": -0.45, "unit": "bar"}
